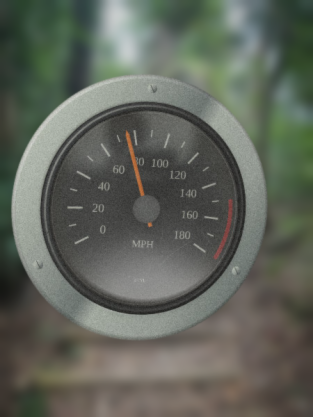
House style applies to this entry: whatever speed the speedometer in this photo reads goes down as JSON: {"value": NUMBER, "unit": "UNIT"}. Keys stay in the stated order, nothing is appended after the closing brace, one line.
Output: {"value": 75, "unit": "mph"}
